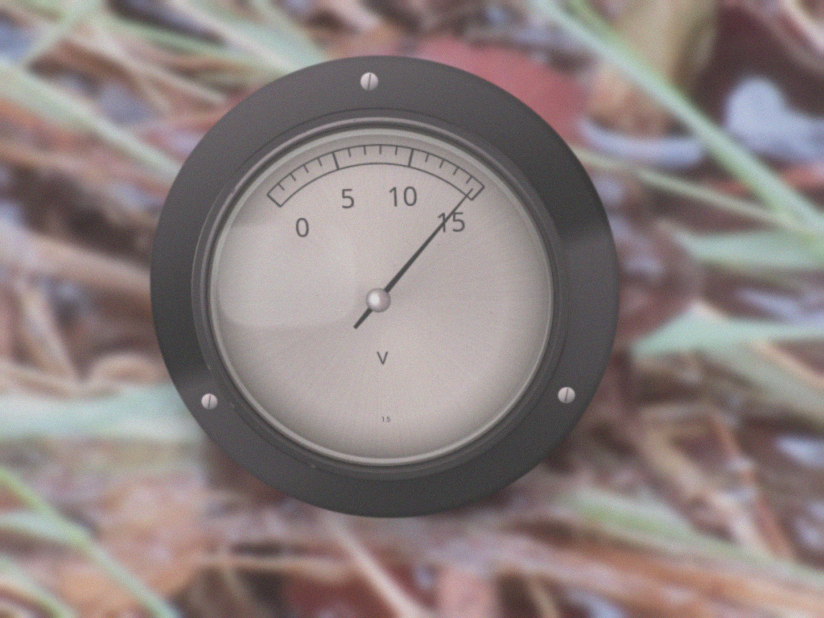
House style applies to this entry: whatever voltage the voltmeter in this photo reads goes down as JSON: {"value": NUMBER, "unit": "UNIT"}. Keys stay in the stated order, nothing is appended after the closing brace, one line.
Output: {"value": 14.5, "unit": "V"}
